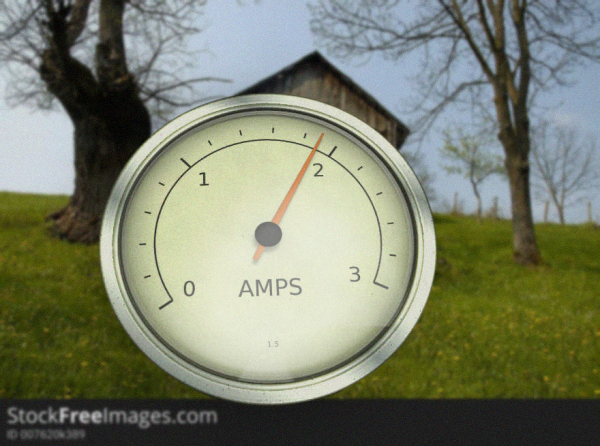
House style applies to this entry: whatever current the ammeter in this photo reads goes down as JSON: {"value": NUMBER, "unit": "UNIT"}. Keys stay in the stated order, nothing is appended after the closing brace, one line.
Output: {"value": 1.9, "unit": "A"}
